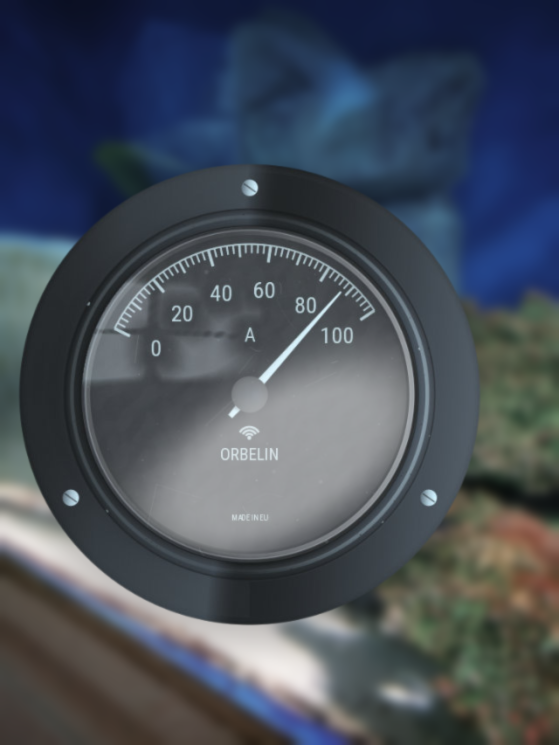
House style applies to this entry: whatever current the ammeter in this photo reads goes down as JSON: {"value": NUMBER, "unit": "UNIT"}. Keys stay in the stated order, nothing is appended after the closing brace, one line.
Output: {"value": 88, "unit": "A"}
